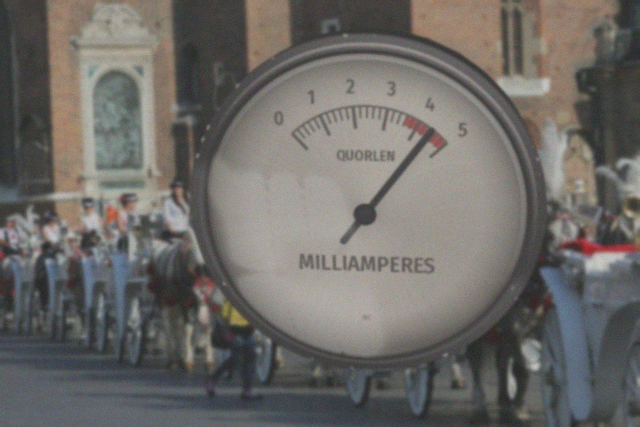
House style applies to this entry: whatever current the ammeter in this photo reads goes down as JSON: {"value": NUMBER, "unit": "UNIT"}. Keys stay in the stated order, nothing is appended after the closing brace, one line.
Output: {"value": 4.4, "unit": "mA"}
